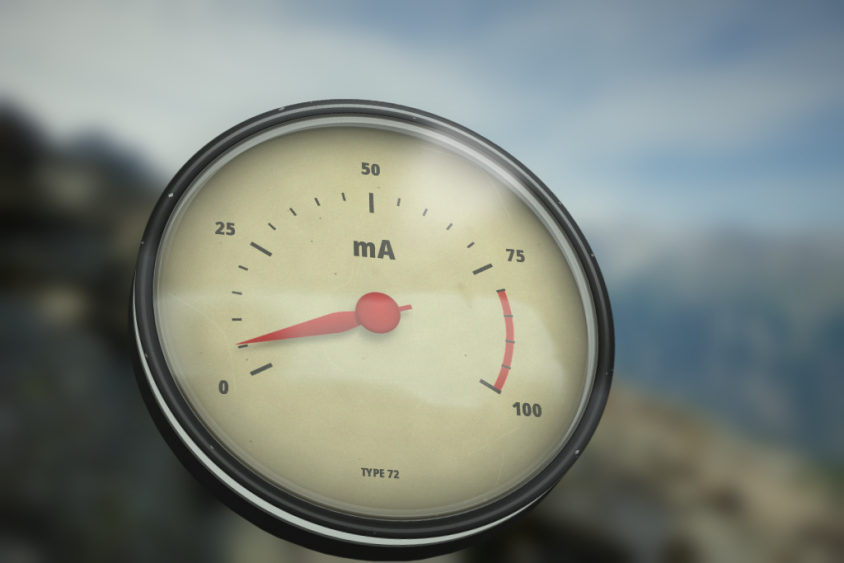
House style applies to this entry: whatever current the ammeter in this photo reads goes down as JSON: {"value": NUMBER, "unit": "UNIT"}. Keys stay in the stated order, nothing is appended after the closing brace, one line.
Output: {"value": 5, "unit": "mA"}
